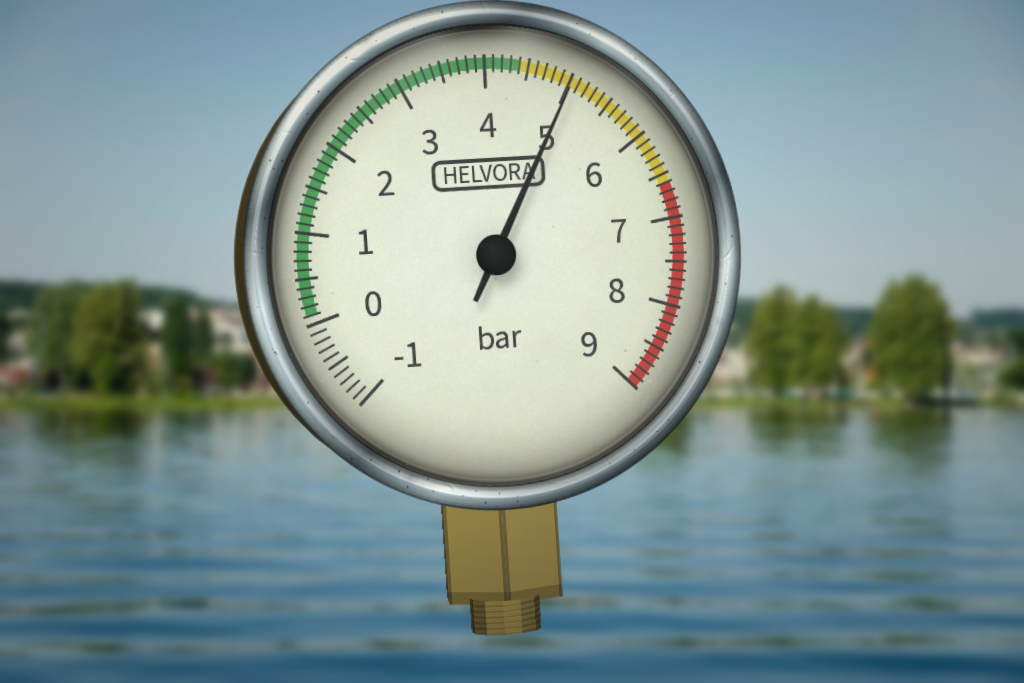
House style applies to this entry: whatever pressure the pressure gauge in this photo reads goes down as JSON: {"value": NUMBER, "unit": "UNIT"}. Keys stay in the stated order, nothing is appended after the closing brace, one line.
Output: {"value": 5, "unit": "bar"}
